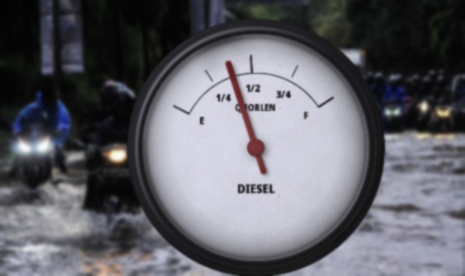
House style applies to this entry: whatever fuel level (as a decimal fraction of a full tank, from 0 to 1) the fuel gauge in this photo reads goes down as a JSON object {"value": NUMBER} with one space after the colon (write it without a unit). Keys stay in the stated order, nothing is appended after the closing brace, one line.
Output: {"value": 0.375}
